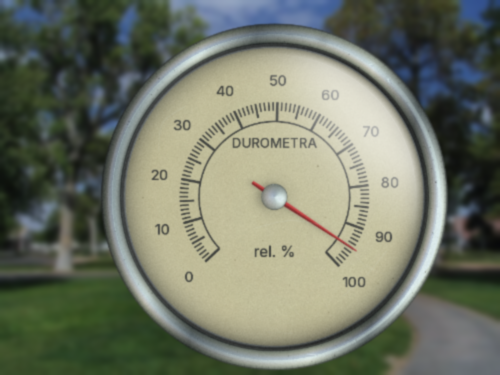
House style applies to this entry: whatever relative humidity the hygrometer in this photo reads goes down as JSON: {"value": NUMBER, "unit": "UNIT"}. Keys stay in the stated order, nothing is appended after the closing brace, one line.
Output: {"value": 95, "unit": "%"}
